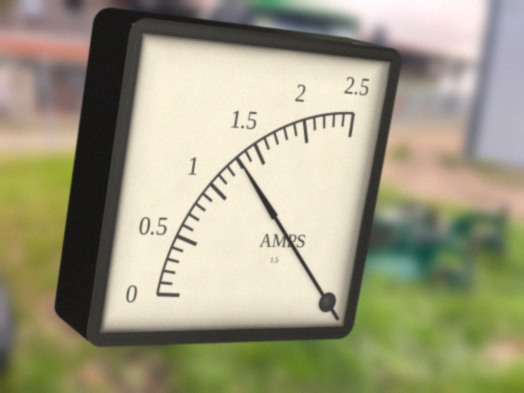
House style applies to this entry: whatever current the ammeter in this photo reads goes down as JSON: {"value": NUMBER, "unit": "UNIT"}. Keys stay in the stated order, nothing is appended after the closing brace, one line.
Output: {"value": 1.3, "unit": "A"}
